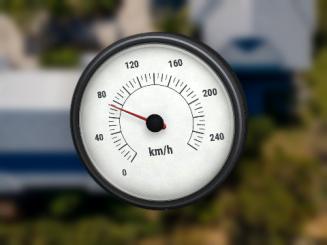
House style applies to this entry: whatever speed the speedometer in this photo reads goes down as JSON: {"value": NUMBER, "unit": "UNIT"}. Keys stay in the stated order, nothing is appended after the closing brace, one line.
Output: {"value": 75, "unit": "km/h"}
